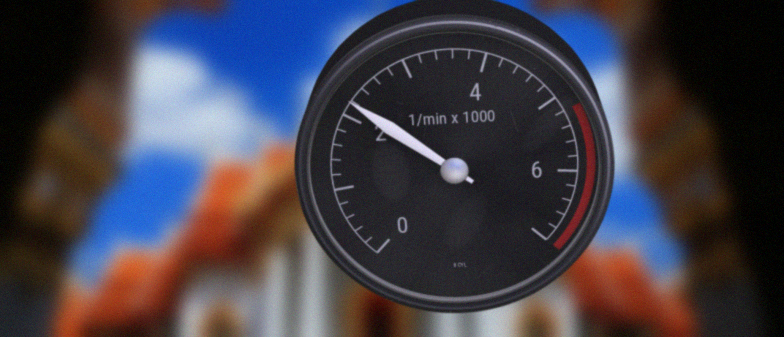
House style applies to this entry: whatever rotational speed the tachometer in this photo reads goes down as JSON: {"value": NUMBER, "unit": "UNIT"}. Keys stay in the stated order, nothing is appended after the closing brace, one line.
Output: {"value": 2200, "unit": "rpm"}
